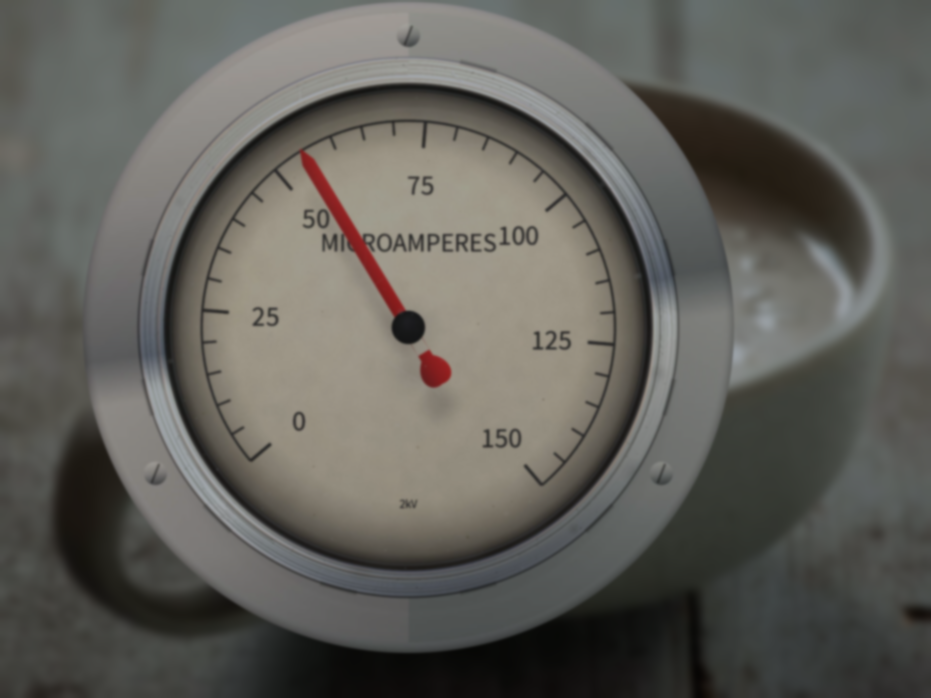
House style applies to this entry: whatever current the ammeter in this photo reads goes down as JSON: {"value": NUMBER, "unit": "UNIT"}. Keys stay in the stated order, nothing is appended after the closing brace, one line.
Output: {"value": 55, "unit": "µA"}
